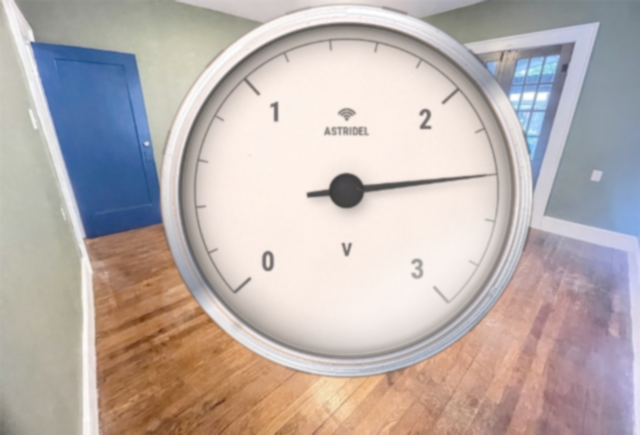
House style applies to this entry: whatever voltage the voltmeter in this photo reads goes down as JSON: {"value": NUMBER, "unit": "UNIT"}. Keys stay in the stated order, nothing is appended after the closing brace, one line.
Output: {"value": 2.4, "unit": "V"}
